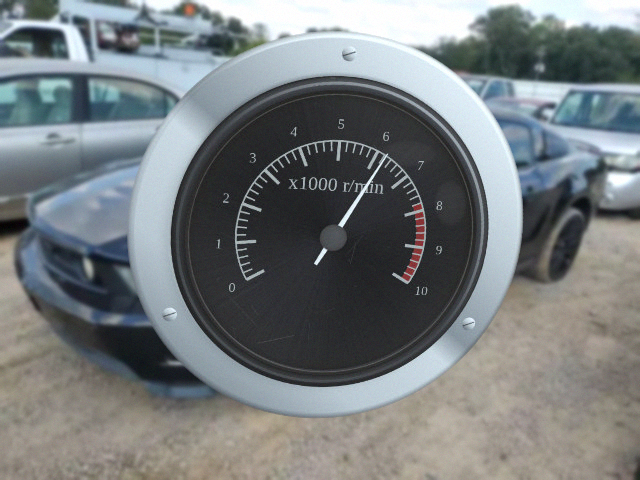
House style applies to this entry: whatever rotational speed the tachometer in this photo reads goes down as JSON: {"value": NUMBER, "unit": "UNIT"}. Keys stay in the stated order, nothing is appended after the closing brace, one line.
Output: {"value": 6200, "unit": "rpm"}
